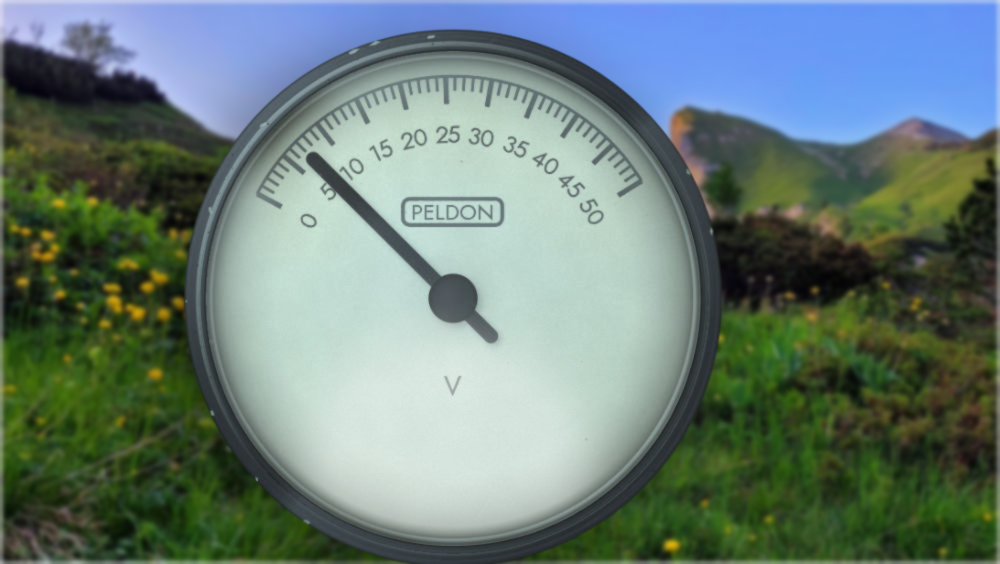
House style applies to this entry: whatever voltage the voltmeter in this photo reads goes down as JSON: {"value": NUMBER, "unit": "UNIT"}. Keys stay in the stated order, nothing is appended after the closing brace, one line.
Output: {"value": 7, "unit": "V"}
